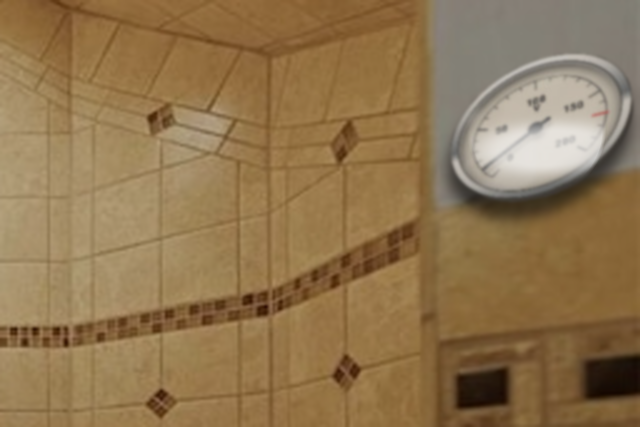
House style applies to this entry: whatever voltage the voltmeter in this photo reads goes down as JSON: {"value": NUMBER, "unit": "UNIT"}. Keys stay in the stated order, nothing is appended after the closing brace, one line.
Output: {"value": 10, "unit": "V"}
